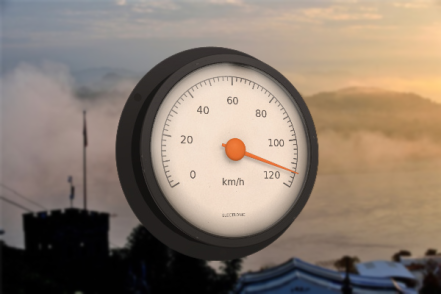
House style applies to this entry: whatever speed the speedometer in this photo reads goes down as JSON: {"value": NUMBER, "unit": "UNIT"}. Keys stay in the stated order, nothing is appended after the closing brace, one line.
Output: {"value": 114, "unit": "km/h"}
